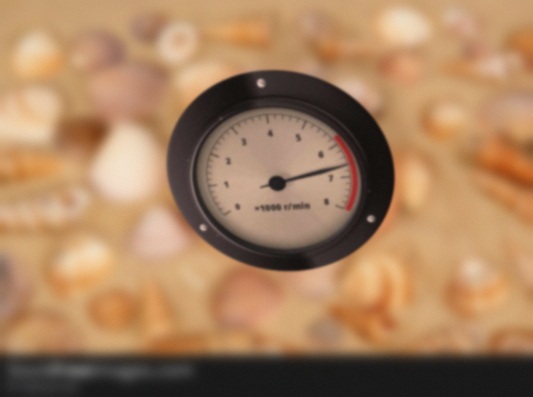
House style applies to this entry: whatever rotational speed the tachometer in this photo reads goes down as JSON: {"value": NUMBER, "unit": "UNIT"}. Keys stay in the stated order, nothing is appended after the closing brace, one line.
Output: {"value": 6600, "unit": "rpm"}
